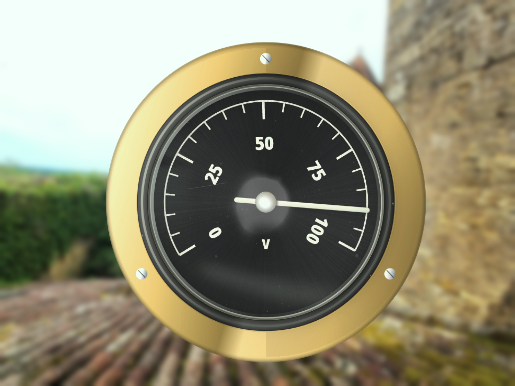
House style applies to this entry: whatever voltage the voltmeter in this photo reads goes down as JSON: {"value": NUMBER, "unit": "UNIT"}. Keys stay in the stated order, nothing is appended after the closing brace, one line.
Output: {"value": 90, "unit": "V"}
